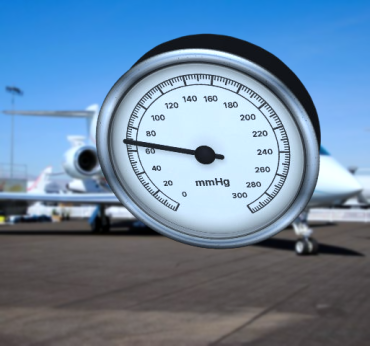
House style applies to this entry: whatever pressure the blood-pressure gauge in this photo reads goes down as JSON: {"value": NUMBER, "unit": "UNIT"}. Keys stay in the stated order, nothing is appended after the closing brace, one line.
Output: {"value": 70, "unit": "mmHg"}
